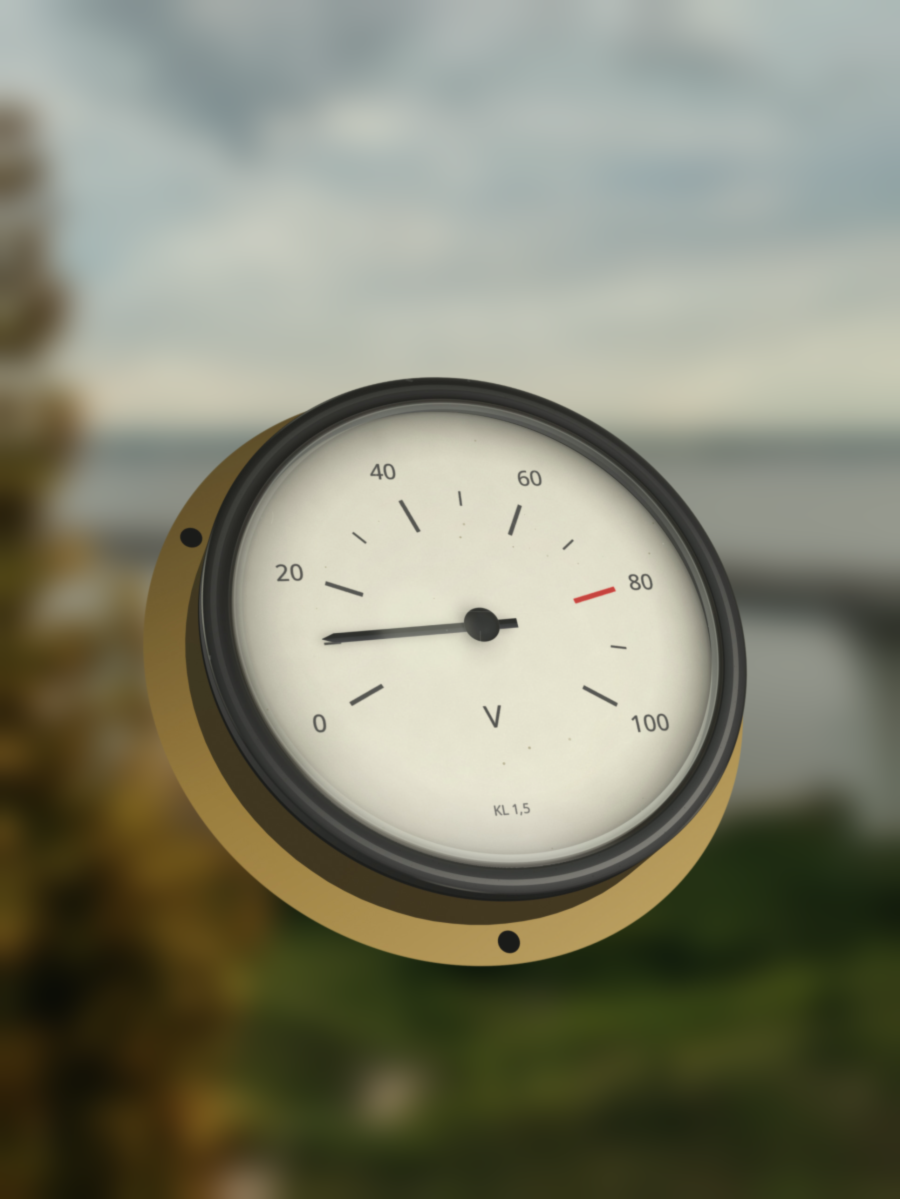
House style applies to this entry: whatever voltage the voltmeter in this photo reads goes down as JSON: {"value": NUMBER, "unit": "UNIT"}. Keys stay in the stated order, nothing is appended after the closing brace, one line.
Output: {"value": 10, "unit": "V"}
